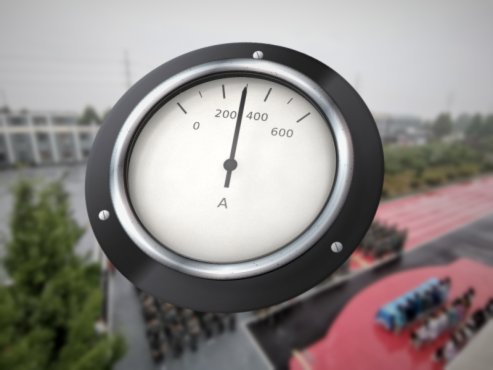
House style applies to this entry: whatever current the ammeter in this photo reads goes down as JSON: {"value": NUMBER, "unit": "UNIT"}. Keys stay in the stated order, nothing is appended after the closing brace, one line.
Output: {"value": 300, "unit": "A"}
